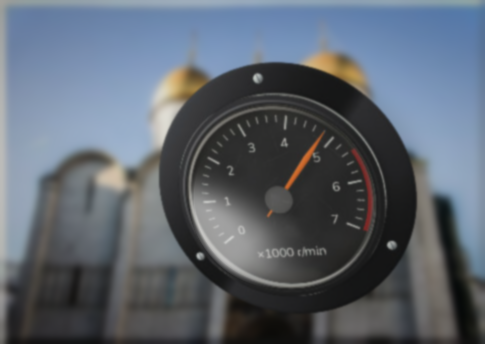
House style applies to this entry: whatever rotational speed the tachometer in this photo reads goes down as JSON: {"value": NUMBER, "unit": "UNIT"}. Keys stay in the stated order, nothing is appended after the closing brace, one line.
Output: {"value": 4800, "unit": "rpm"}
